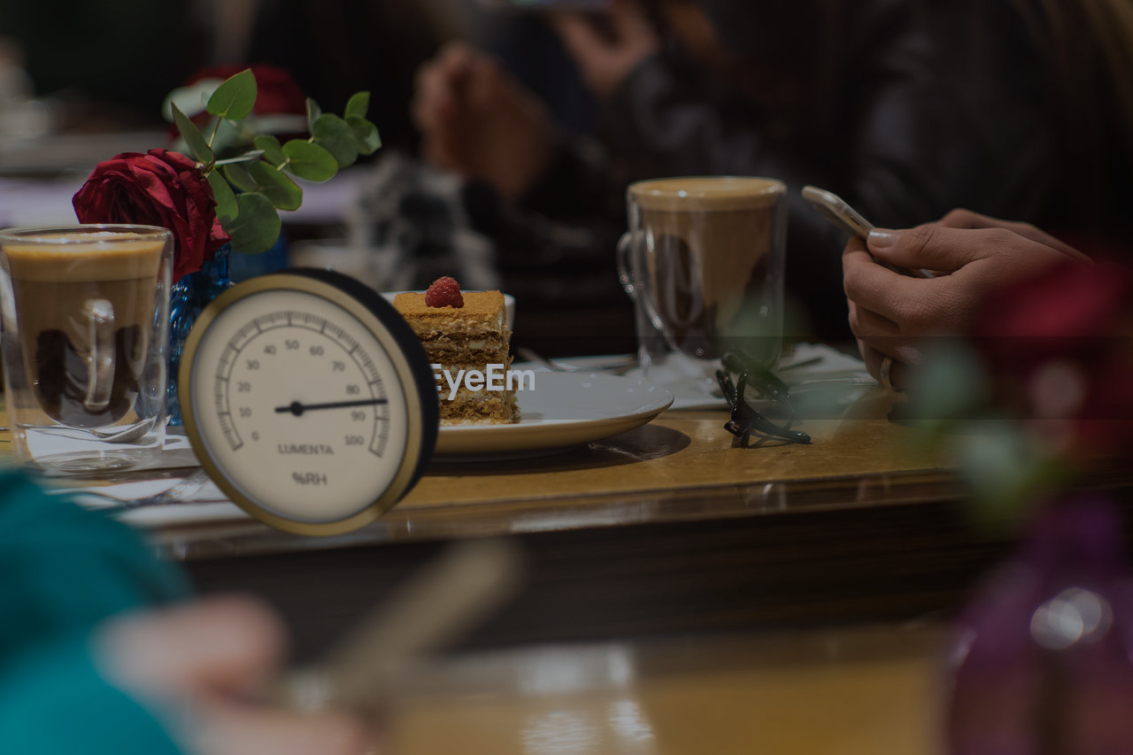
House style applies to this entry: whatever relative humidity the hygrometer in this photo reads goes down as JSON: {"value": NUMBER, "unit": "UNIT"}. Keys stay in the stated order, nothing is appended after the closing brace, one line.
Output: {"value": 85, "unit": "%"}
